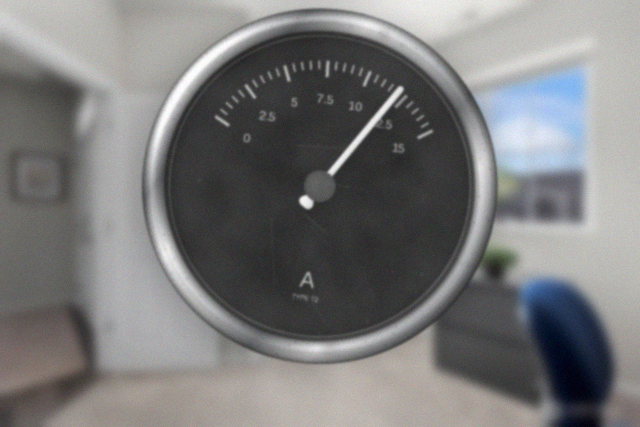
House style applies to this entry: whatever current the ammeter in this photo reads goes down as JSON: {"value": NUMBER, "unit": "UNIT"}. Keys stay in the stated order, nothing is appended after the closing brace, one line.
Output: {"value": 12, "unit": "A"}
